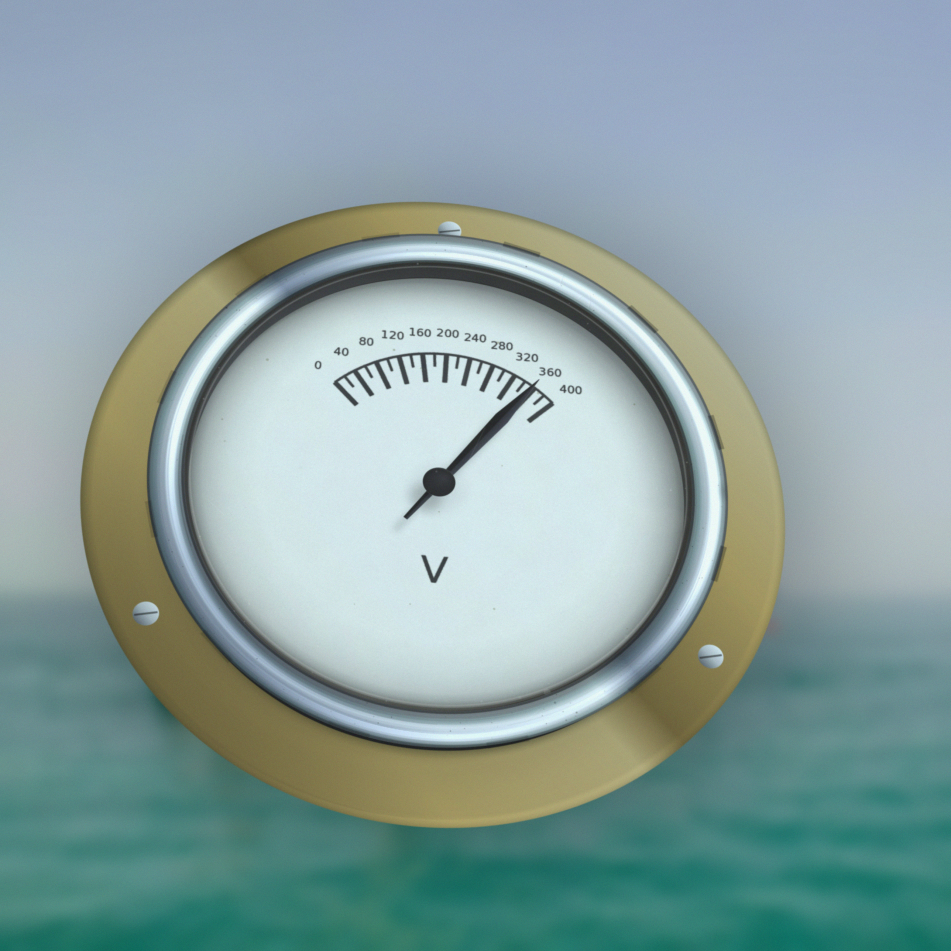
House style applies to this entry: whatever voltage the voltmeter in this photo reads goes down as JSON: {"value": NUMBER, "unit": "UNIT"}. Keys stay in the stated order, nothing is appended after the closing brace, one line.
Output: {"value": 360, "unit": "V"}
